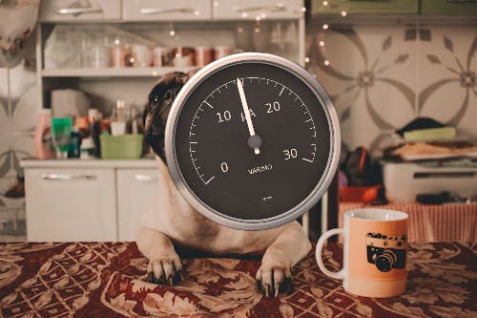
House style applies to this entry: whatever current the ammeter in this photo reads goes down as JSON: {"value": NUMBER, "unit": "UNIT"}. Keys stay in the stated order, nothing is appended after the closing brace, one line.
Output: {"value": 14.5, "unit": "µA"}
